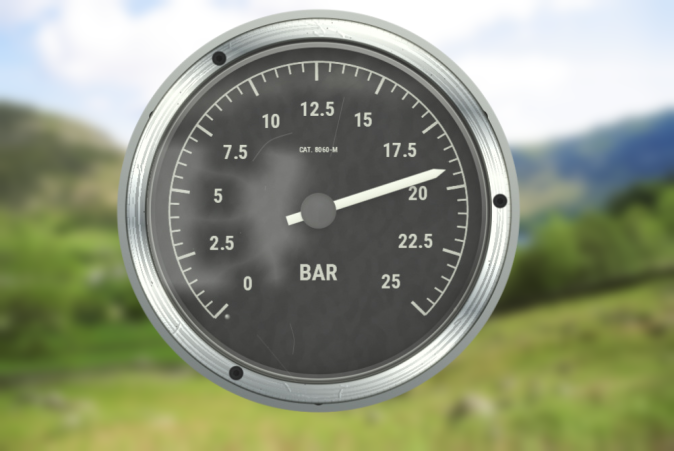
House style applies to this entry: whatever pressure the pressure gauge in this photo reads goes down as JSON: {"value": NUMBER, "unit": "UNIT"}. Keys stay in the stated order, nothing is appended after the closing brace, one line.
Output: {"value": 19.25, "unit": "bar"}
